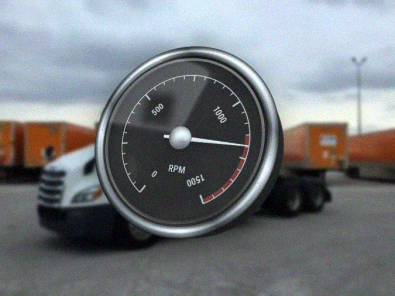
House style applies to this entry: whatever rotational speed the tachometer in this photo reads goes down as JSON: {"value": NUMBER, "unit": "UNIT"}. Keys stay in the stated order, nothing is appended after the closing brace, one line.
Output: {"value": 1200, "unit": "rpm"}
